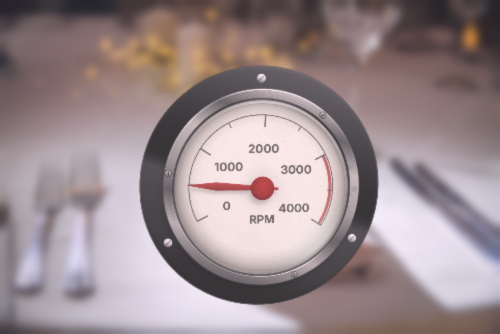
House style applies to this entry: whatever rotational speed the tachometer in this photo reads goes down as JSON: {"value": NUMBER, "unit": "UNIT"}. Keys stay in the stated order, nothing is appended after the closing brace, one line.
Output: {"value": 500, "unit": "rpm"}
